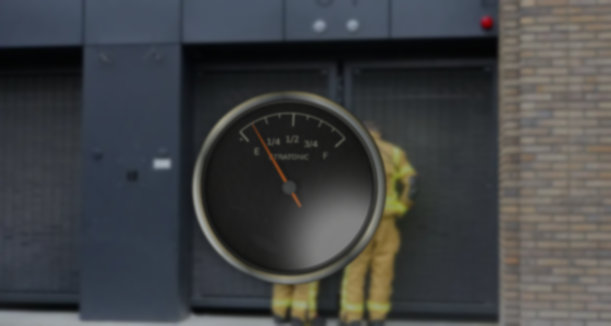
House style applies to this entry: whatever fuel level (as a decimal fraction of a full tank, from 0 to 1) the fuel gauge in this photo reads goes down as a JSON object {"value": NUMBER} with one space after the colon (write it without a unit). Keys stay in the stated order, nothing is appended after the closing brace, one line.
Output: {"value": 0.125}
